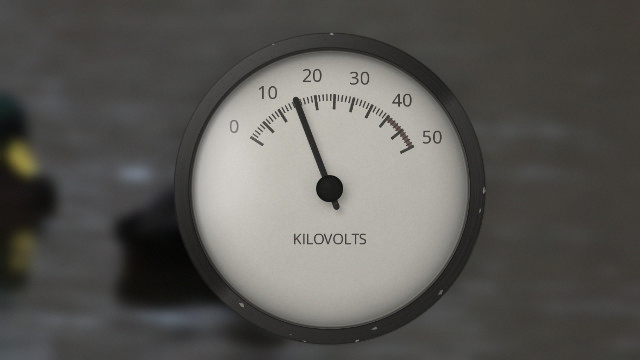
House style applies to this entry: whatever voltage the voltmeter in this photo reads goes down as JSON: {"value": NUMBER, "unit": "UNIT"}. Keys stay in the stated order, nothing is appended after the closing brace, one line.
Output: {"value": 15, "unit": "kV"}
